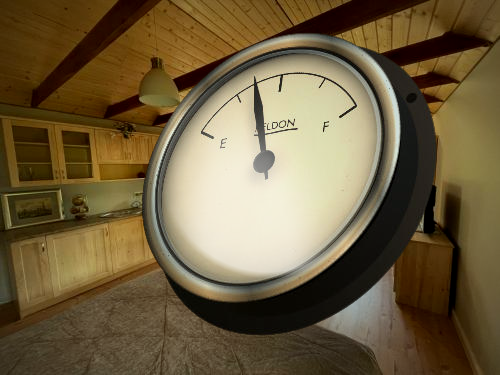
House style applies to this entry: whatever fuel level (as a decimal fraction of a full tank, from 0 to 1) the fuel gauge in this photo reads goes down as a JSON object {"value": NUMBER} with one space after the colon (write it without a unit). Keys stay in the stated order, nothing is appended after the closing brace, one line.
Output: {"value": 0.375}
